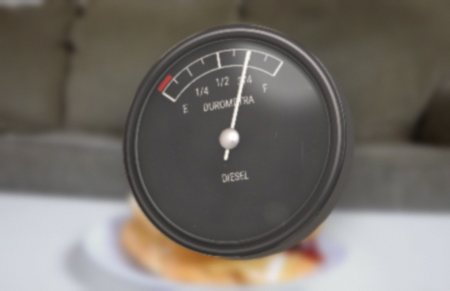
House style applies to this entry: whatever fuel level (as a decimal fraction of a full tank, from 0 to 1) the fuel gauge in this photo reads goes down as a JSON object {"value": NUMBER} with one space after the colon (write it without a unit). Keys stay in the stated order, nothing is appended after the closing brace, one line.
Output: {"value": 0.75}
